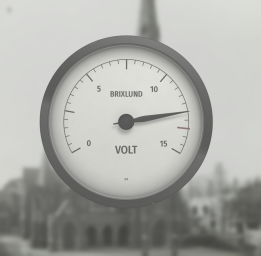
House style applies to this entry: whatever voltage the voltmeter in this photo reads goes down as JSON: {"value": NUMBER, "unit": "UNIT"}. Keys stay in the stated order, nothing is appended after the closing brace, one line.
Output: {"value": 12.5, "unit": "V"}
